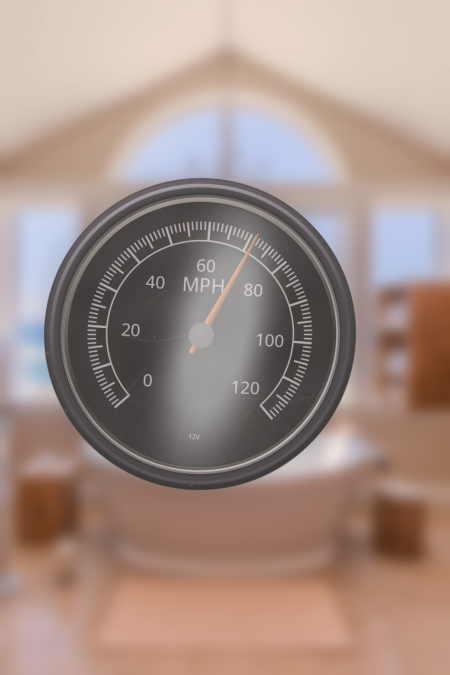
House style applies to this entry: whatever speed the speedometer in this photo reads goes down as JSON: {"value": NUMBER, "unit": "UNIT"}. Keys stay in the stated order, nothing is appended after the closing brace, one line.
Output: {"value": 71, "unit": "mph"}
